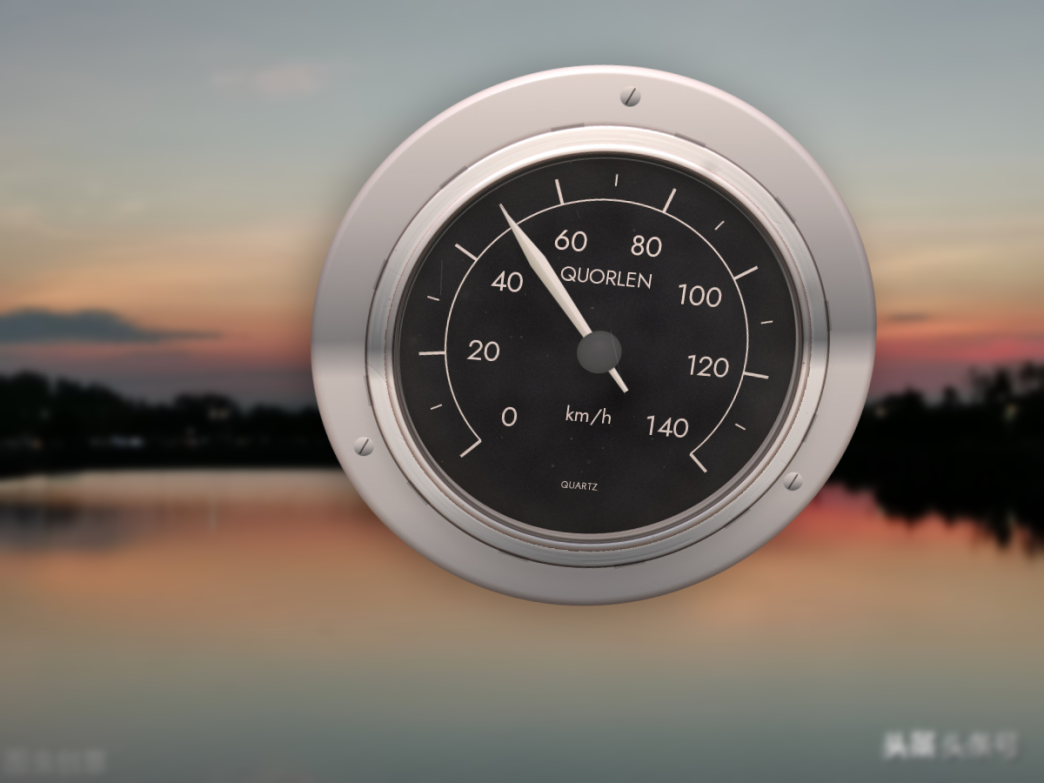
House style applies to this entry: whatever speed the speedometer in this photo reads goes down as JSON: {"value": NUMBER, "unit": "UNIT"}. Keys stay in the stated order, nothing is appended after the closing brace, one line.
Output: {"value": 50, "unit": "km/h"}
